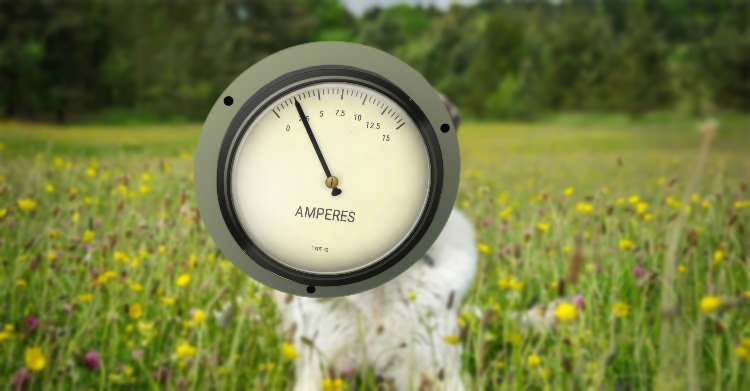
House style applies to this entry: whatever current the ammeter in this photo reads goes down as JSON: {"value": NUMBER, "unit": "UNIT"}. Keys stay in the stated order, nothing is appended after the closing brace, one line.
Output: {"value": 2.5, "unit": "A"}
